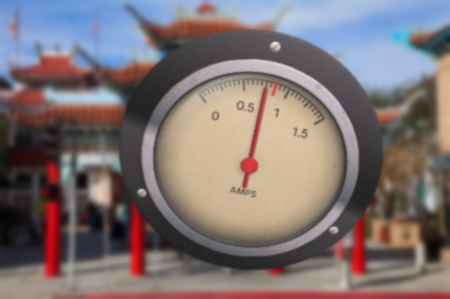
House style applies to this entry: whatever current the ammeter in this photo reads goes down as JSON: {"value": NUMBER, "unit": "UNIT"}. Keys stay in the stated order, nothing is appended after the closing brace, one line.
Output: {"value": 0.75, "unit": "A"}
